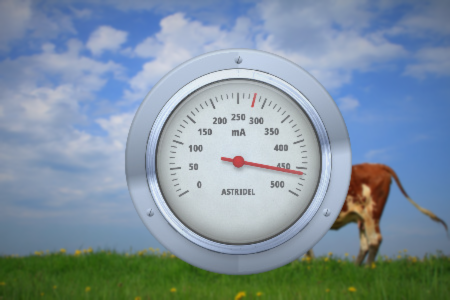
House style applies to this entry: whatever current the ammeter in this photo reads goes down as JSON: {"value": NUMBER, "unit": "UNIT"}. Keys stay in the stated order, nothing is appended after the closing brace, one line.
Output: {"value": 460, "unit": "mA"}
